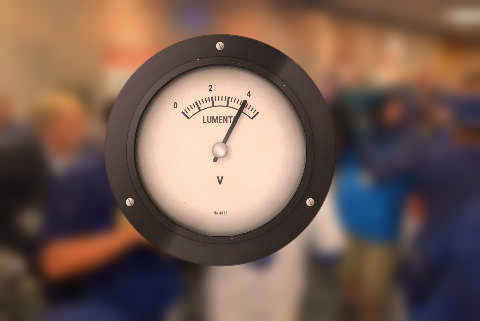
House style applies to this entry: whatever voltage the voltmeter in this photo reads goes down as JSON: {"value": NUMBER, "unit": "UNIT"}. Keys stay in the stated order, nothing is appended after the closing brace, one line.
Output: {"value": 4, "unit": "V"}
